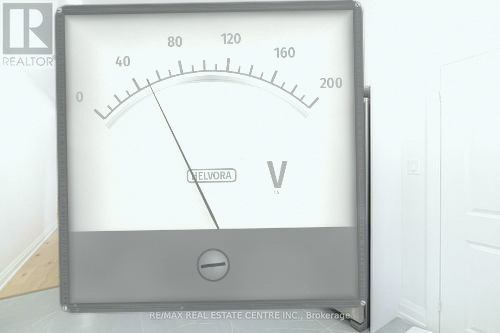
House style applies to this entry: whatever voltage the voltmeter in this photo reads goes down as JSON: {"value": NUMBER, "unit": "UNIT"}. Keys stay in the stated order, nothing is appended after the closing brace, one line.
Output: {"value": 50, "unit": "V"}
